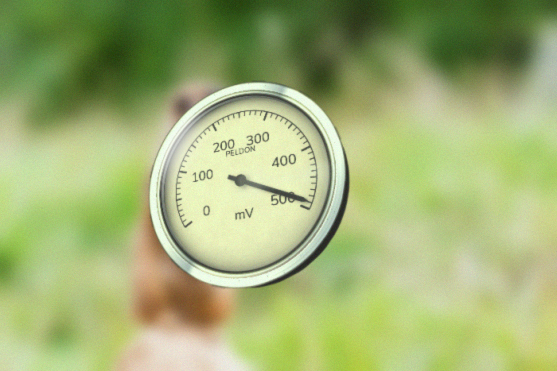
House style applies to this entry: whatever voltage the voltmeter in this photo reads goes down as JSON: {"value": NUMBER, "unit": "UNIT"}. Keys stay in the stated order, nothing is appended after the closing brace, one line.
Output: {"value": 490, "unit": "mV"}
